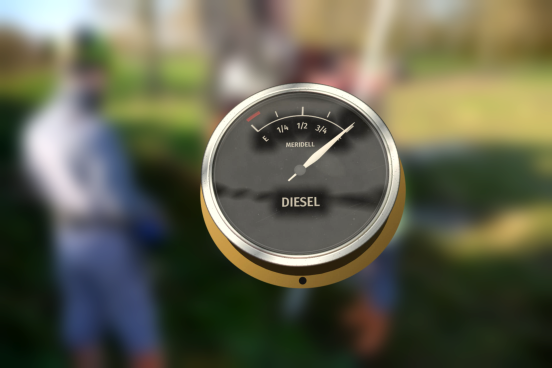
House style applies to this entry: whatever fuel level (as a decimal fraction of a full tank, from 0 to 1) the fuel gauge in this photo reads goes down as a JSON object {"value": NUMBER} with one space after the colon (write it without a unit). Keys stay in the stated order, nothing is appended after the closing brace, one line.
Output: {"value": 1}
